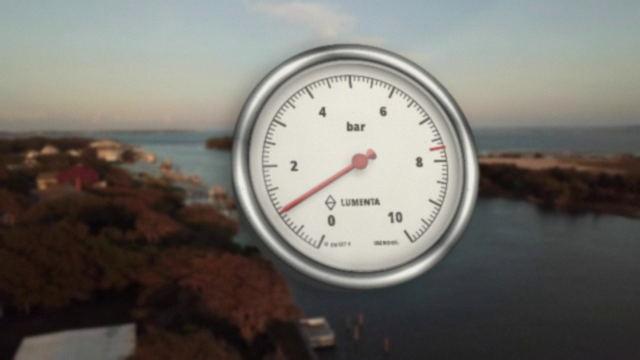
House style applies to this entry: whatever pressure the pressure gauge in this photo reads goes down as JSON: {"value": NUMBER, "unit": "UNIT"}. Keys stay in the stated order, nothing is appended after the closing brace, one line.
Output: {"value": 1, "unit": "bar"}
